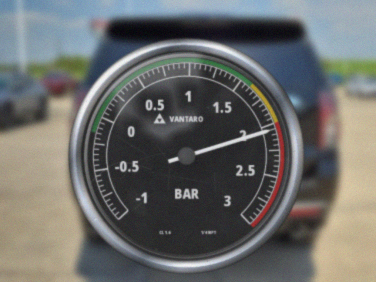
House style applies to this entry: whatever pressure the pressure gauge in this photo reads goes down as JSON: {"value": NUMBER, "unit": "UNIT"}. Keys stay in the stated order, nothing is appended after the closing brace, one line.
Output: {"value": 2.05, "unit": "bar"}
